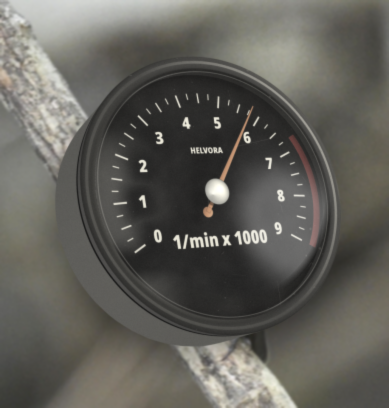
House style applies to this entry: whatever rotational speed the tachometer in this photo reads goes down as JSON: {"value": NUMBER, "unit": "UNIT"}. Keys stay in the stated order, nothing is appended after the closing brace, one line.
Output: {"value": 5750, "unit": "rpm"}
